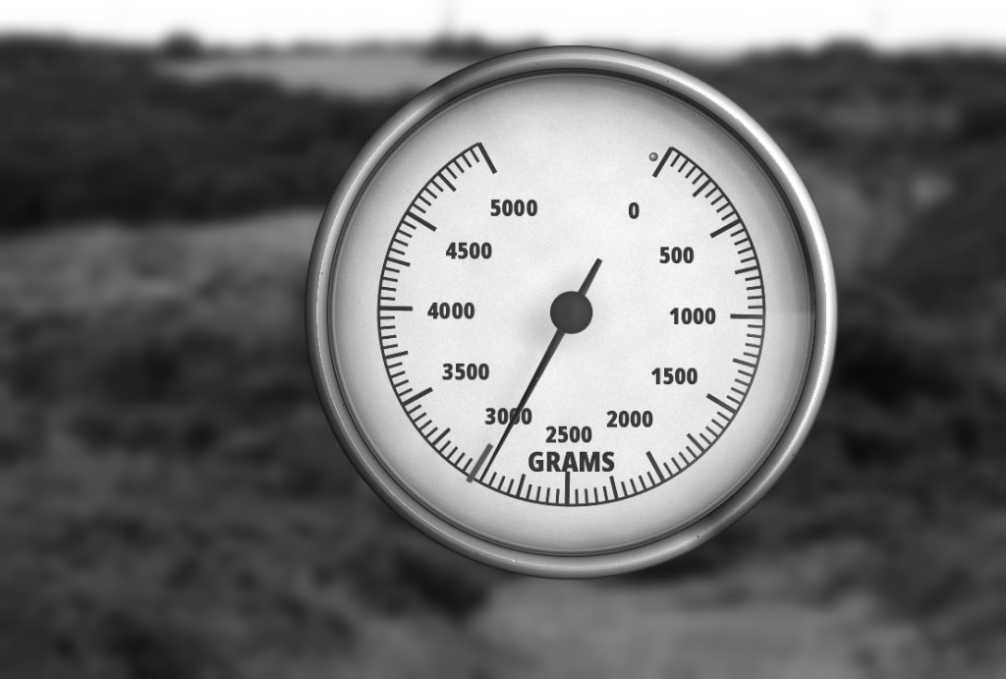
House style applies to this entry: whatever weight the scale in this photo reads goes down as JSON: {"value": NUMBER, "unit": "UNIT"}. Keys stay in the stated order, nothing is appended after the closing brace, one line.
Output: {"value": 2950, "unit": "g"}
